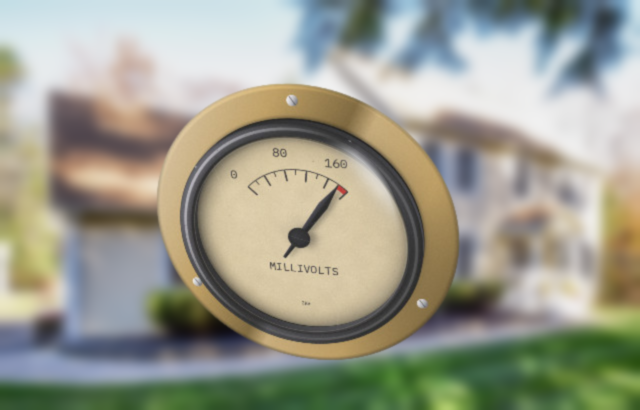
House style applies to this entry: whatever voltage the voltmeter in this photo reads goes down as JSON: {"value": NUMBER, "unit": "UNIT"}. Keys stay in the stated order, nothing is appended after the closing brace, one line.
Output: {"value": 180, "unit": "mV"}
